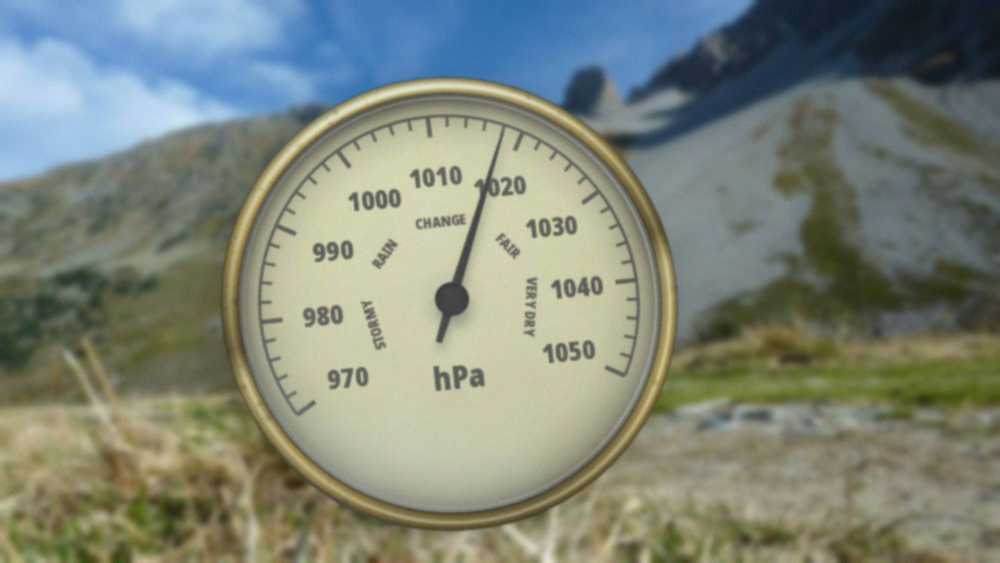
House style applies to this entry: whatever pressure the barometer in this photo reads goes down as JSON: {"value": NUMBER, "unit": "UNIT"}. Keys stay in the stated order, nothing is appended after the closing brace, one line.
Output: {"value": 1018, "unit": "hPa"}
